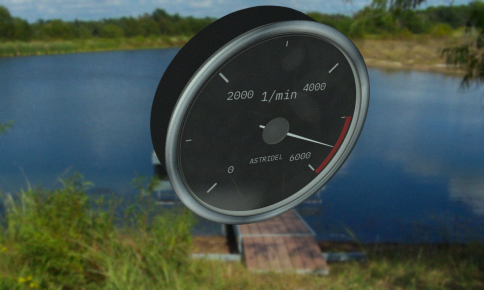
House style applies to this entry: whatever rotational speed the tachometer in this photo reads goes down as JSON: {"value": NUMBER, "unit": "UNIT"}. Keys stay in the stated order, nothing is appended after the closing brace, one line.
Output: {"value": 5500, "unit": "rpm"}
